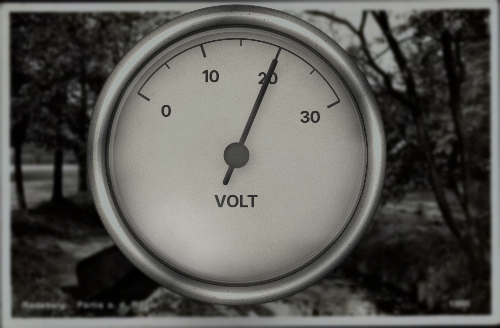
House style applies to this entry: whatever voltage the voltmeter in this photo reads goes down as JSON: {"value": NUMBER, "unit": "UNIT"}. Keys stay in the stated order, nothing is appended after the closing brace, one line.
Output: {"value": 20, "unit": "V"}
